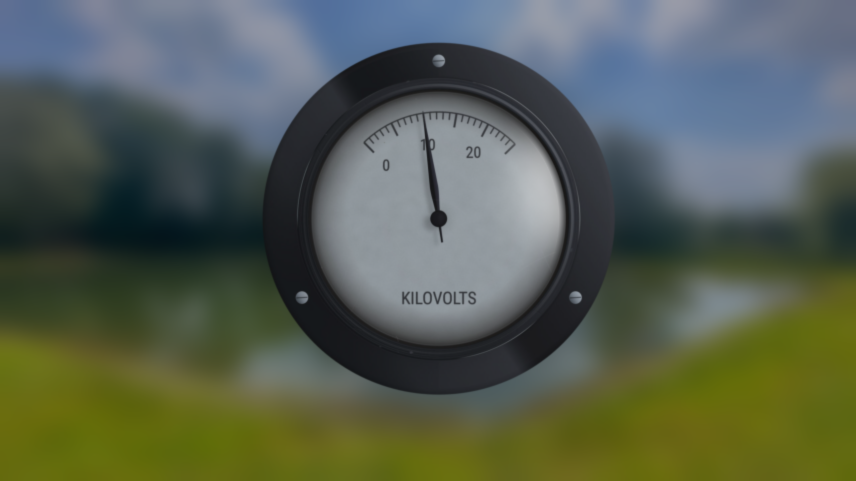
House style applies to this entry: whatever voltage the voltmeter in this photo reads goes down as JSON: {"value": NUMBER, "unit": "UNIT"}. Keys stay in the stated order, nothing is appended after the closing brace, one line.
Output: {"value": 10, "unit": "kV"}
